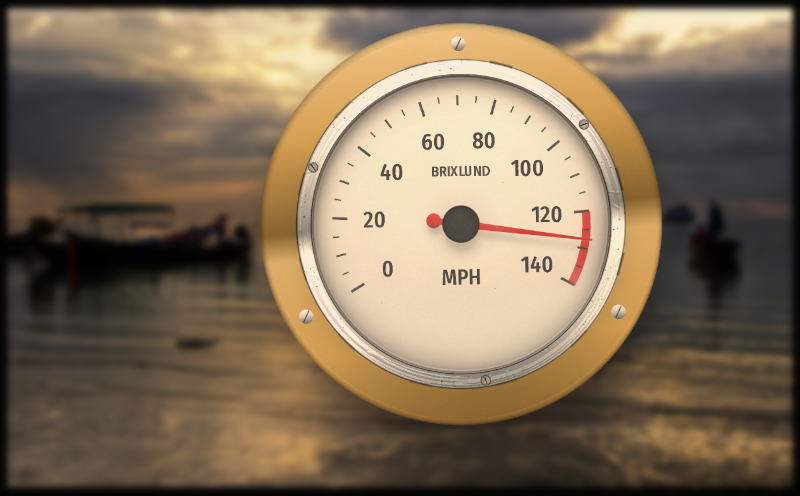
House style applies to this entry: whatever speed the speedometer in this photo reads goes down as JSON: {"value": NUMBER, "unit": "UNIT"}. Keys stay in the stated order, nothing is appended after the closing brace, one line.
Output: {"value": 127.5, "unit": "mph"}
